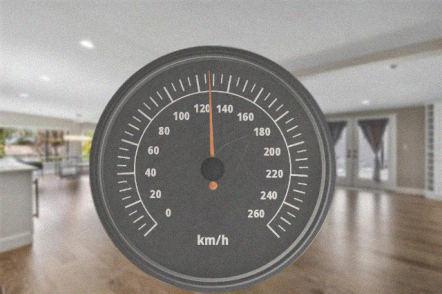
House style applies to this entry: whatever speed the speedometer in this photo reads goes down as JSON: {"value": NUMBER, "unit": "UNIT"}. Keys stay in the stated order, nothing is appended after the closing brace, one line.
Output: {"value": 127.5, "unit": "km/h"}
